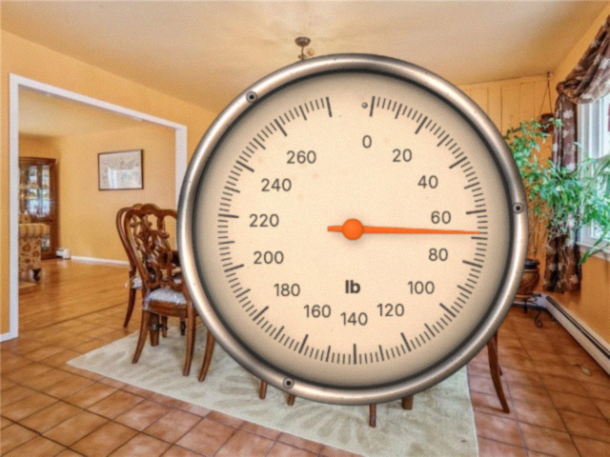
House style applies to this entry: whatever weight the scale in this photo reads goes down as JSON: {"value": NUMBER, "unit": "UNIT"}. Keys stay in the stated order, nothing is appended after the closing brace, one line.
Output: {"value": 68, "unit": "lb"}
